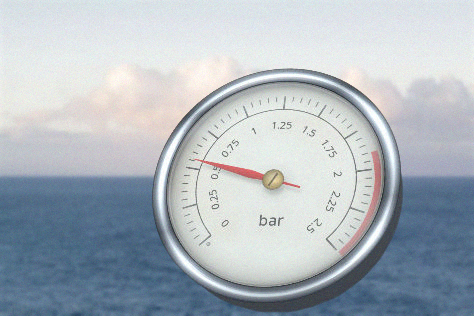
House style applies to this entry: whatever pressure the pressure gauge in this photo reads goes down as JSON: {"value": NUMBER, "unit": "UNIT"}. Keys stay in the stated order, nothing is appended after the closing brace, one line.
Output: {"value": 0.55, "unit": "bar"}
